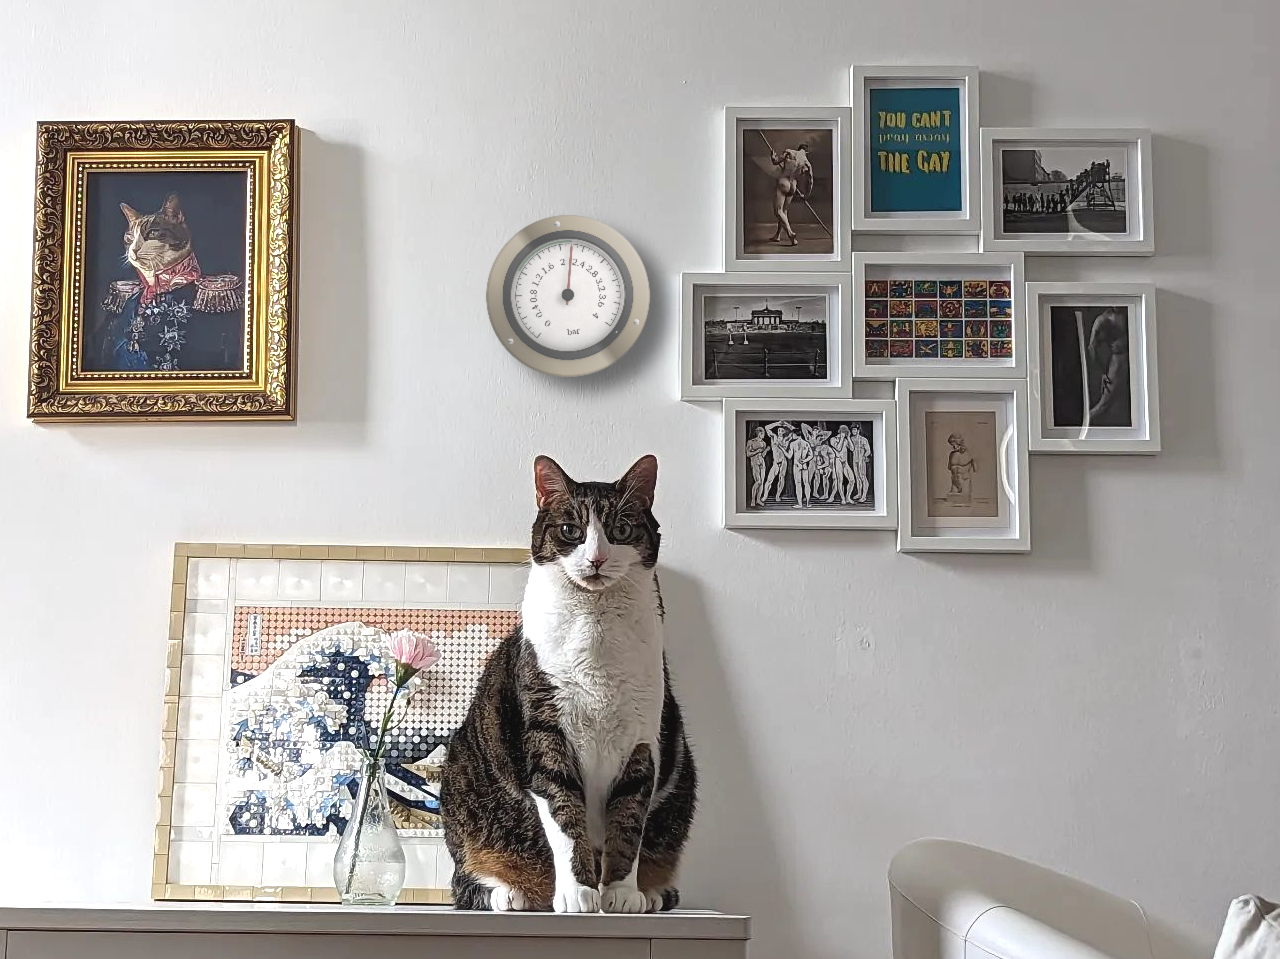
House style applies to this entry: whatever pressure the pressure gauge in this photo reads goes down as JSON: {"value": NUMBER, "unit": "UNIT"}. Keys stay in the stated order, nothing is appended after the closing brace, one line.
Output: {"value": 2.2, "unit": "bar"}
